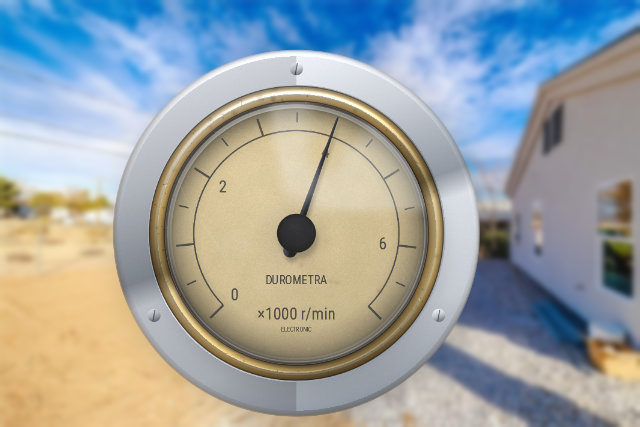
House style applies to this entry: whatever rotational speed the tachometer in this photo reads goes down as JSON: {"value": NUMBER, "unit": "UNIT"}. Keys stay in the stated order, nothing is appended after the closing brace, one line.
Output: {"value": 4000, "unit": "rpm"}
